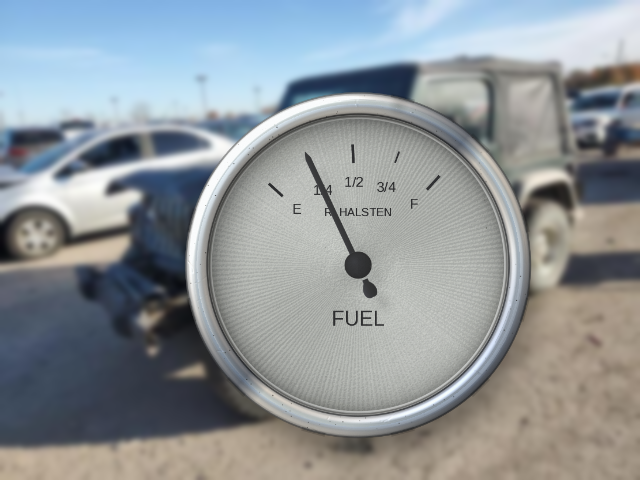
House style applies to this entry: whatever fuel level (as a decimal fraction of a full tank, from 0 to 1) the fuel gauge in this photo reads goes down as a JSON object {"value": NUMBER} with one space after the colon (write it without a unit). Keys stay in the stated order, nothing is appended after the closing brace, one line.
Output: {"value": 0.25}
